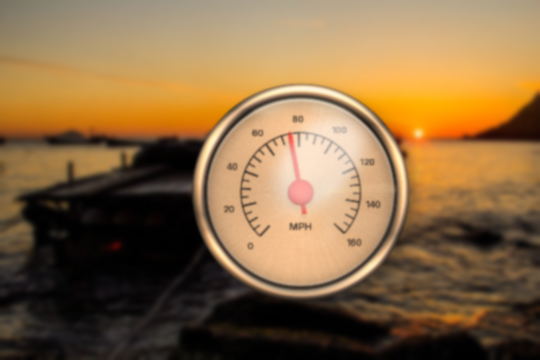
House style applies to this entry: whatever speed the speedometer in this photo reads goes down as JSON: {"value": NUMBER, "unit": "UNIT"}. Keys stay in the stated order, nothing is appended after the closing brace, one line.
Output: {"value": 75, "unit": "mph"}
